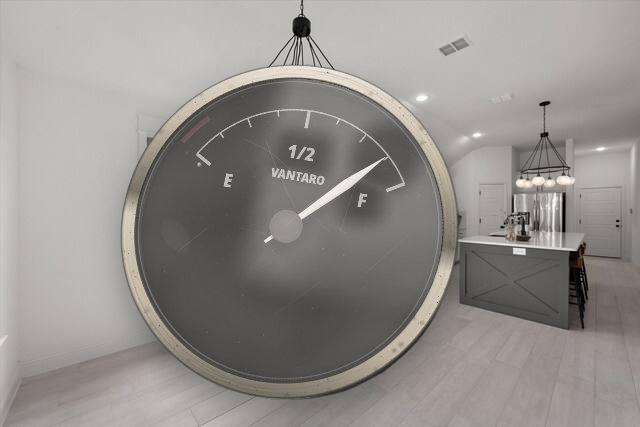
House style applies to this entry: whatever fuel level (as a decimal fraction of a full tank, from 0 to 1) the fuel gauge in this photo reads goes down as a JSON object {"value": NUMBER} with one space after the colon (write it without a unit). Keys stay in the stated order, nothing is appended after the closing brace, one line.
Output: {"value": 0.875}
